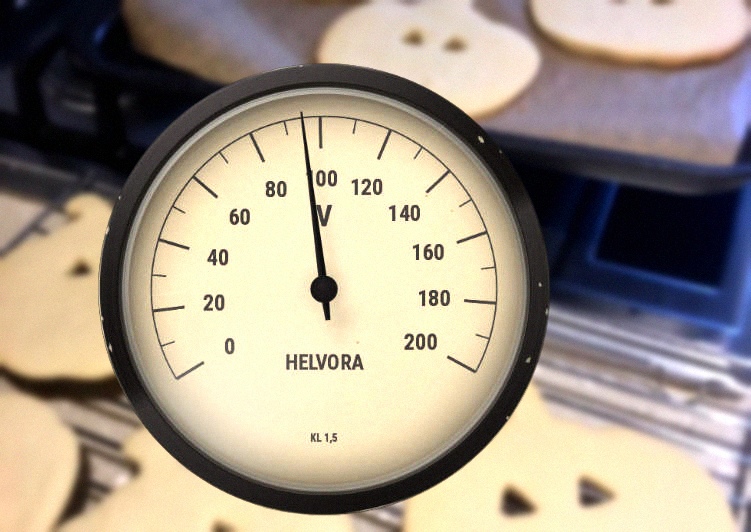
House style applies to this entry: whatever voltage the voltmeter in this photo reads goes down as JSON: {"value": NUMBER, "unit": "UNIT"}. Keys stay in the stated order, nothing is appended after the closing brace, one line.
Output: {"value": 95, "unit": "V"}
